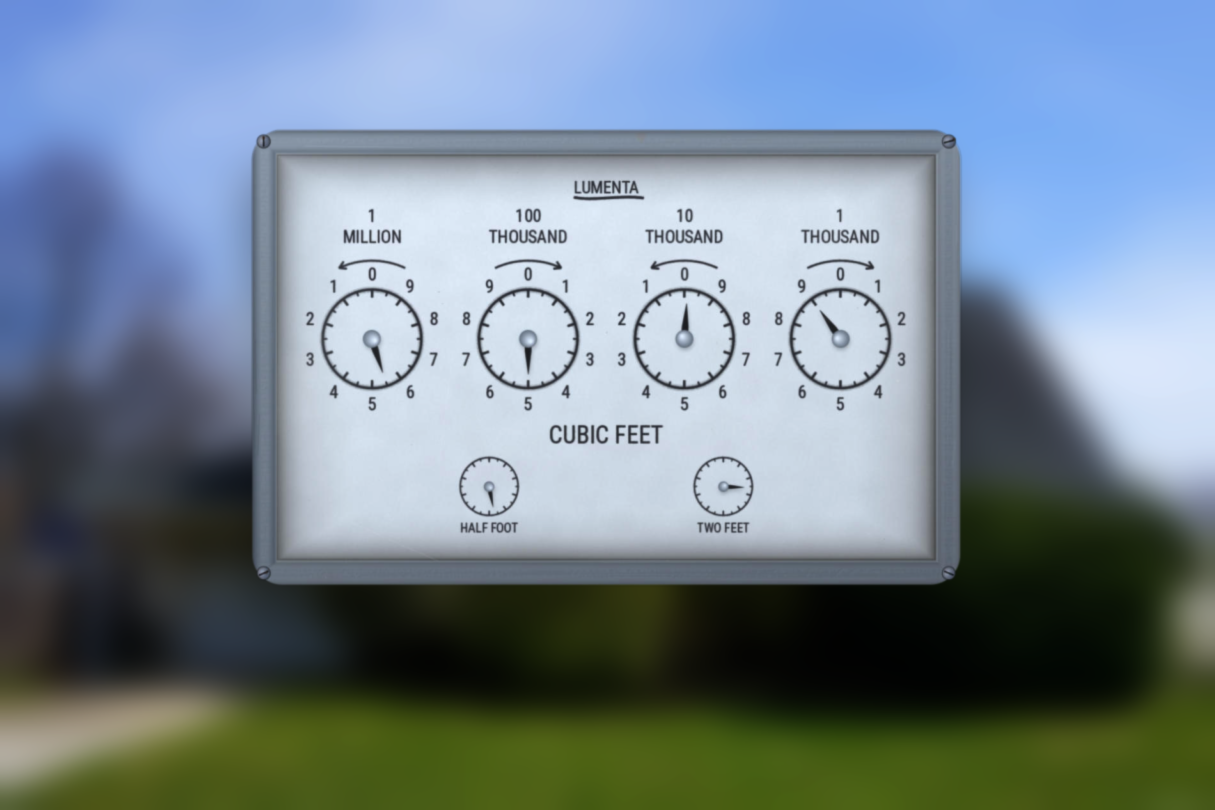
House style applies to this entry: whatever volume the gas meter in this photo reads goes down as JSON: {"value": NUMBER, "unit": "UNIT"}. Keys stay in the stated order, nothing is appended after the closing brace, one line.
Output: {"value": 549900, "unit": "ft³"}
